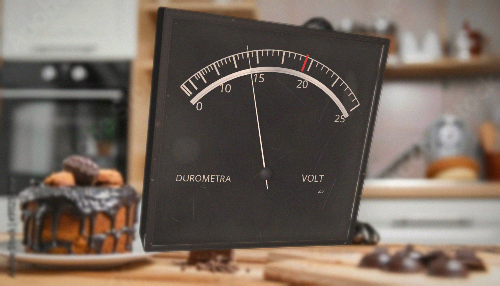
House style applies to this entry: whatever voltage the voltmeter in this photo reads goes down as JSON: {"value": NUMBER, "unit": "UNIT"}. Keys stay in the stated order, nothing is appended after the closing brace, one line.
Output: {"value": 14, "unit": "V"}
